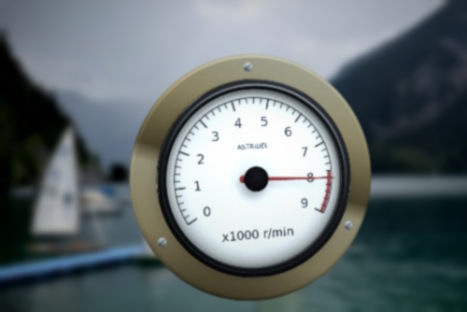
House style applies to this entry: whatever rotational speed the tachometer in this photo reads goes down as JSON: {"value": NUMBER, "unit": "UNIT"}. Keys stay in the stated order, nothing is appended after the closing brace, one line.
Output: {"value": 8000, "unit": "rpm"}
